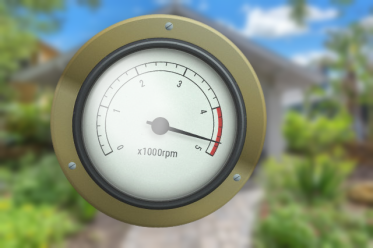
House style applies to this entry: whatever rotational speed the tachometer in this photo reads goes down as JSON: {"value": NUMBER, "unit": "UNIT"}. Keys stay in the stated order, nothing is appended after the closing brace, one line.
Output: {"value": 4700, "unit": "rpm"}
